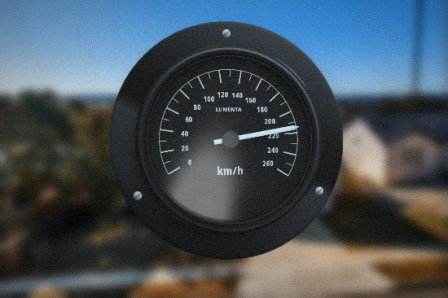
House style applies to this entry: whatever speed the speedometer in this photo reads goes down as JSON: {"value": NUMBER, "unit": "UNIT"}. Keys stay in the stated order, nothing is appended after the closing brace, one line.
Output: {"value": 215, "unit": "km/h"}
